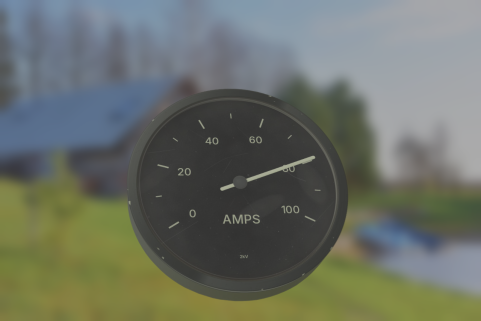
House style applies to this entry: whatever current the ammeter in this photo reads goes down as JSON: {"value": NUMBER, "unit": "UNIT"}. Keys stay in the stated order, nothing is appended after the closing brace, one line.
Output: {"value": 80, "unit": "A"}
